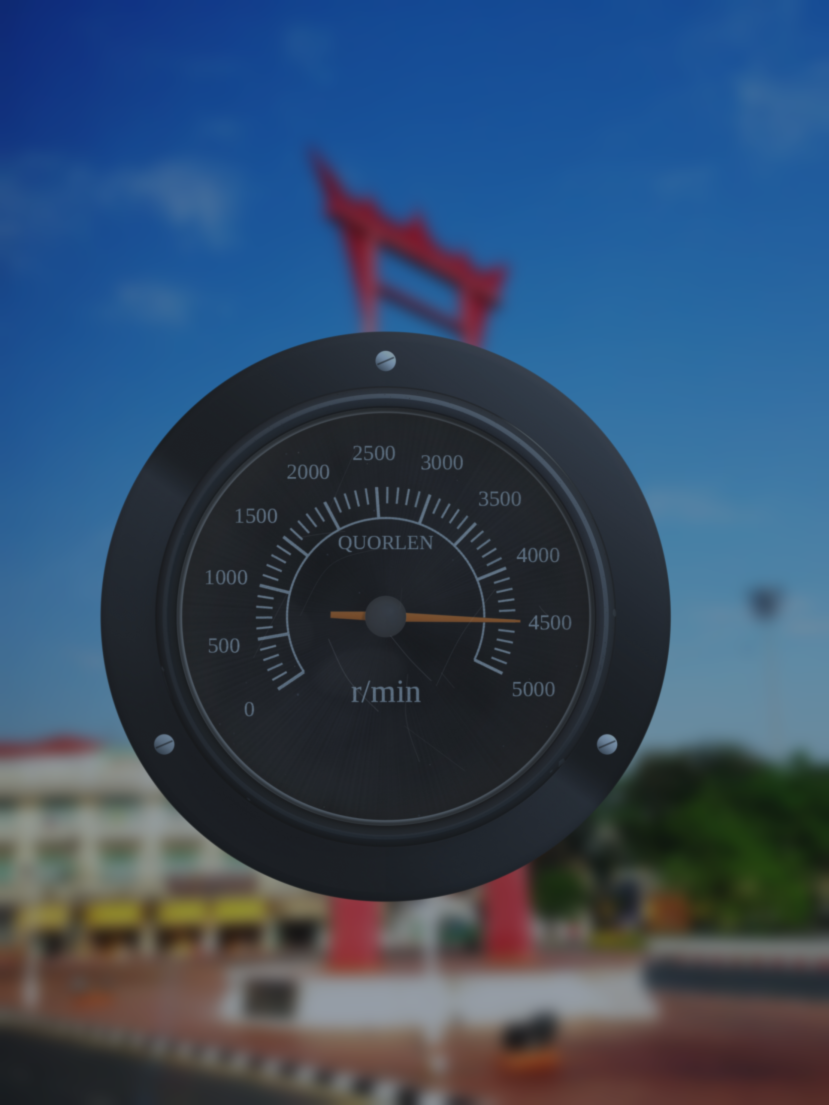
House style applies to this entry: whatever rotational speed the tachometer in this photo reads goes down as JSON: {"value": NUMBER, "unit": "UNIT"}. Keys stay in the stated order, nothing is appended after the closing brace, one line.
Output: {"value": 4500, "unit": "rpm"}
